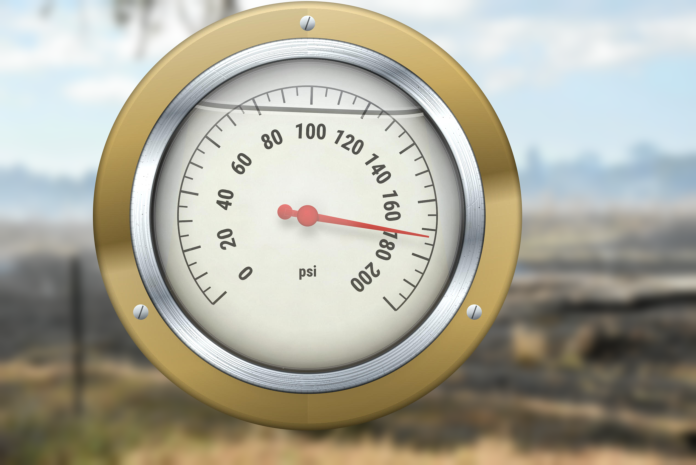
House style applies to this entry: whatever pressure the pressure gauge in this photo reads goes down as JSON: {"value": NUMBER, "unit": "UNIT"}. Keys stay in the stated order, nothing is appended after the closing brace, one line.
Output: {"value": 172.5, "unit": "psi"}
